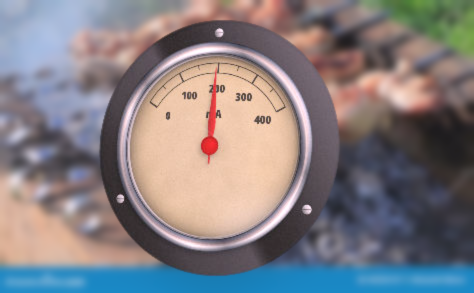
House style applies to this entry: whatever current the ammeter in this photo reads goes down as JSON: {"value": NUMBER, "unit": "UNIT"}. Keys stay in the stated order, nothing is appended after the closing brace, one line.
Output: {"value": 200, "unit": "mA"}
